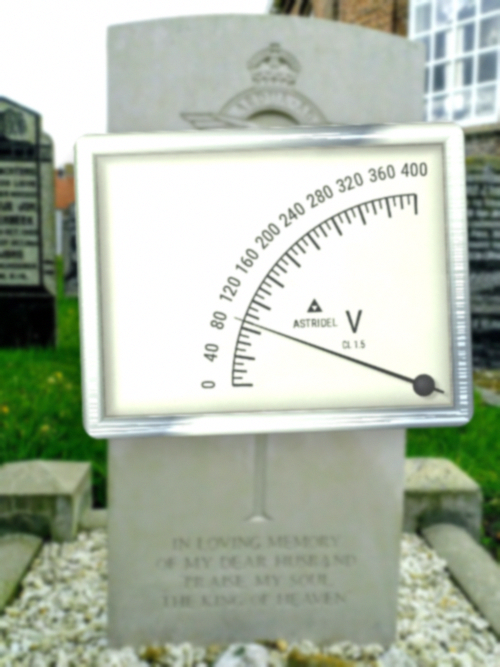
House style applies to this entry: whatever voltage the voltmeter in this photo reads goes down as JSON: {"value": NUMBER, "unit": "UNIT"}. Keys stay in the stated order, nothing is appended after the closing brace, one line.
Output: {"value": 90, "unit": "V"}
